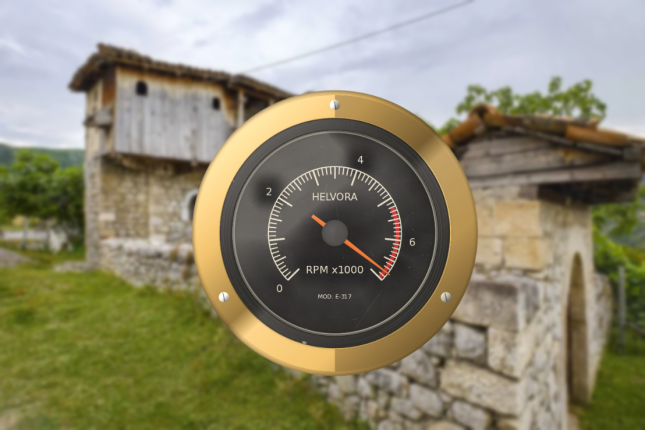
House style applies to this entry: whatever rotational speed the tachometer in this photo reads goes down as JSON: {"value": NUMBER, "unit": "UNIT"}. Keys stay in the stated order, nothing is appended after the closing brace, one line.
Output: {"value": 6800, "unit": "rpm"}
